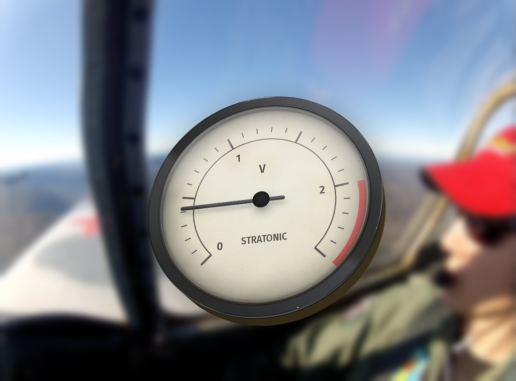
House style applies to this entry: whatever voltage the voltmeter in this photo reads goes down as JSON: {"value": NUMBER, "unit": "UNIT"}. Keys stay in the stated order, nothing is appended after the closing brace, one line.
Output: {"value": 0.4, "unit": "V"}
